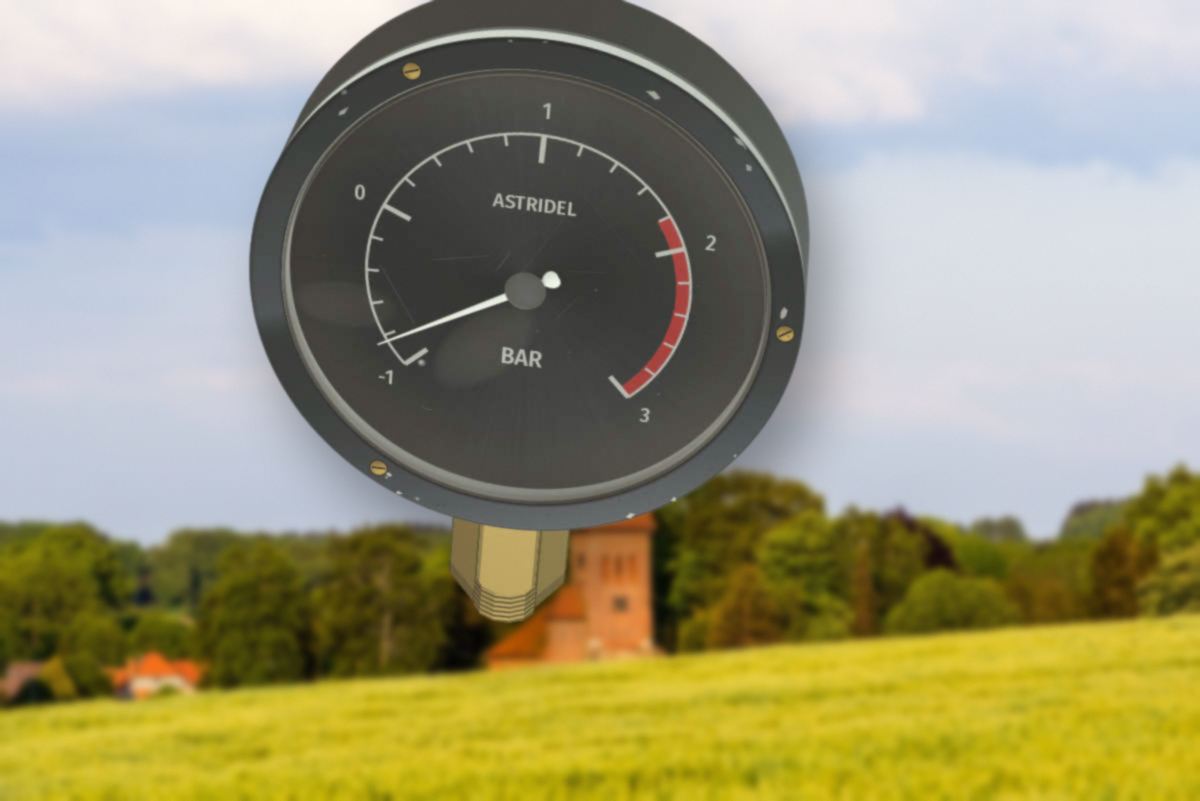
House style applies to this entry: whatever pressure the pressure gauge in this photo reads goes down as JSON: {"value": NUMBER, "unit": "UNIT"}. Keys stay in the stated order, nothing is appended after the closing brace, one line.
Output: {"value": -0.8, "unit": "bar"}
